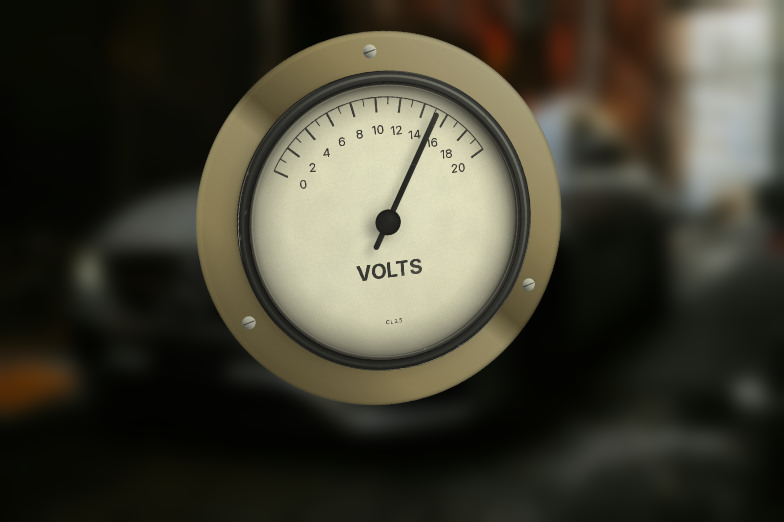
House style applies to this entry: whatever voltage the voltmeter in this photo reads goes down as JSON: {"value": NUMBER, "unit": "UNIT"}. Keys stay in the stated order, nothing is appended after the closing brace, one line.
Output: {"value": 15, "unit": "V"}
